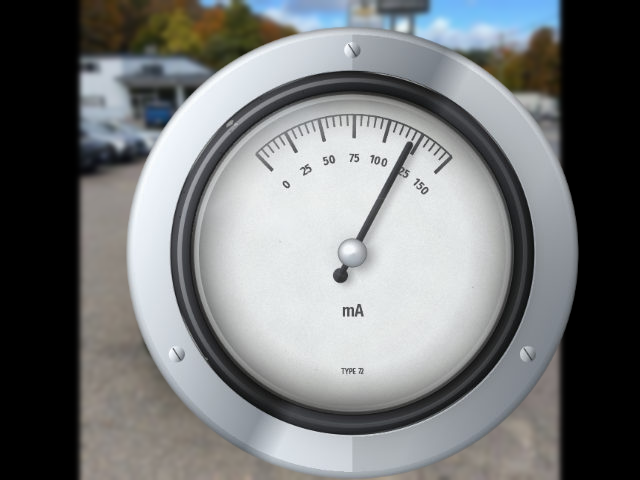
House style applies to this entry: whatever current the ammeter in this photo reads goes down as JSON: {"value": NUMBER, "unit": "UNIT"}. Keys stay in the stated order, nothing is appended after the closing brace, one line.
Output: {"value": 120, "unit": "mA"}
